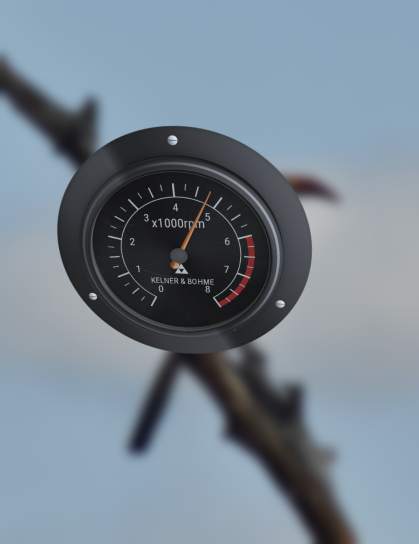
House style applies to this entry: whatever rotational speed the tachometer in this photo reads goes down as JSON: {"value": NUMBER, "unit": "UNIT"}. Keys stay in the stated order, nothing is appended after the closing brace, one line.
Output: {"value": 4750, "unit": "rpm"}
